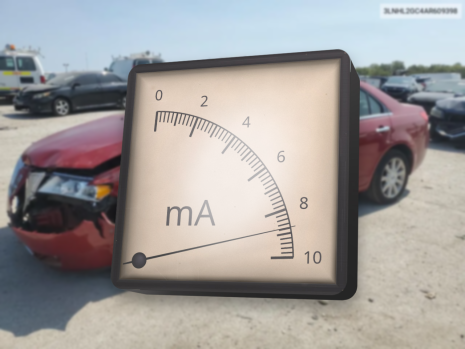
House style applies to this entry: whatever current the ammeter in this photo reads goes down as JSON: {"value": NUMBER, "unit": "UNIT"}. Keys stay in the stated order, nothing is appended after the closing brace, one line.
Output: {"value": 8.8, "unit": "mA"}
